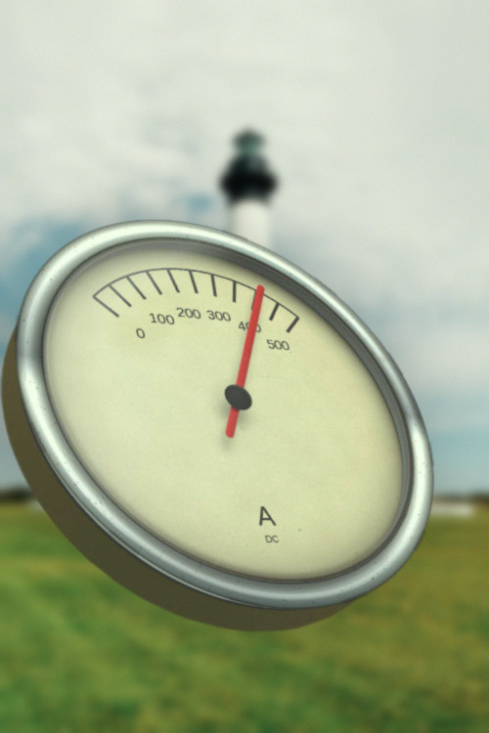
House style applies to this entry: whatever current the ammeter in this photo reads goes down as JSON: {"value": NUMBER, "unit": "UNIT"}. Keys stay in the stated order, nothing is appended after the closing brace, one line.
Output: {"value": 400, "unit": "A"}
